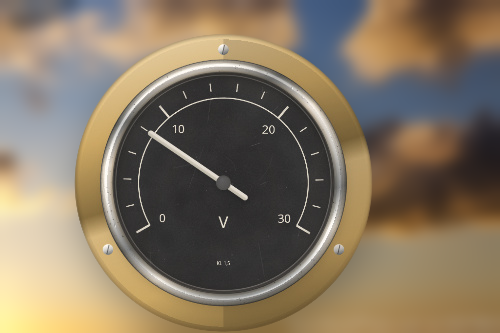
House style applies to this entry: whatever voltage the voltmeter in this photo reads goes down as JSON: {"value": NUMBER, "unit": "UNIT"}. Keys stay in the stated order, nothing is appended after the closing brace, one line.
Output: {"value": 8, "unit": "V"}
